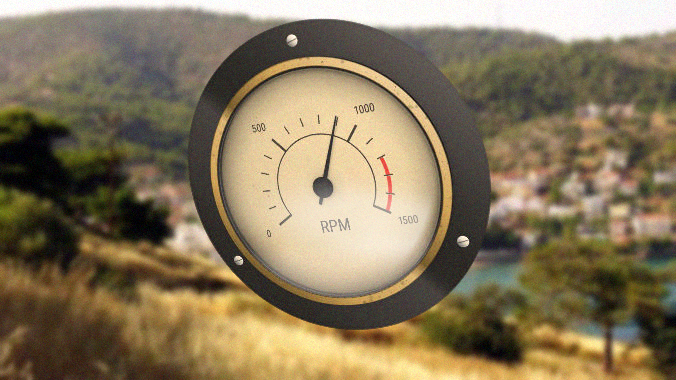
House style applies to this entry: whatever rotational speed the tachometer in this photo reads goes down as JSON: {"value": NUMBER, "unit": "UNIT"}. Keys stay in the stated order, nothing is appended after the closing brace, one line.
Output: {"value": 900, "unit": "rpm"}
